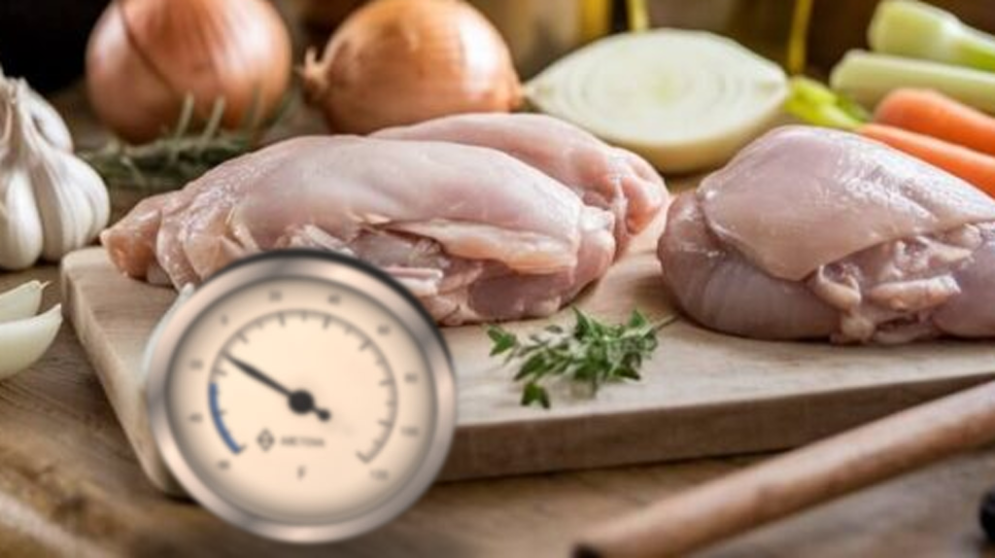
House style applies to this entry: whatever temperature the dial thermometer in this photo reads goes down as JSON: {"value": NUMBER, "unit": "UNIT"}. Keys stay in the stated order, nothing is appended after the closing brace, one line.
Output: {"value": -10, "unit": "°F"}
